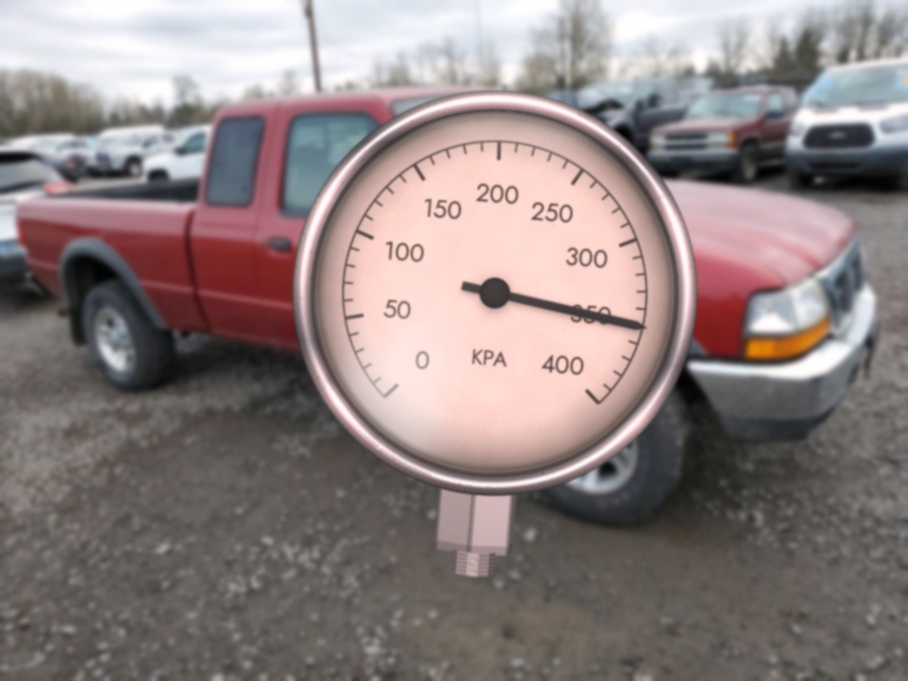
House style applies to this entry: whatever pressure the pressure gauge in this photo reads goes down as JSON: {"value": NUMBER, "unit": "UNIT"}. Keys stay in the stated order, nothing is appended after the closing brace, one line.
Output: {"value": 350, "unit": "kPa"}
